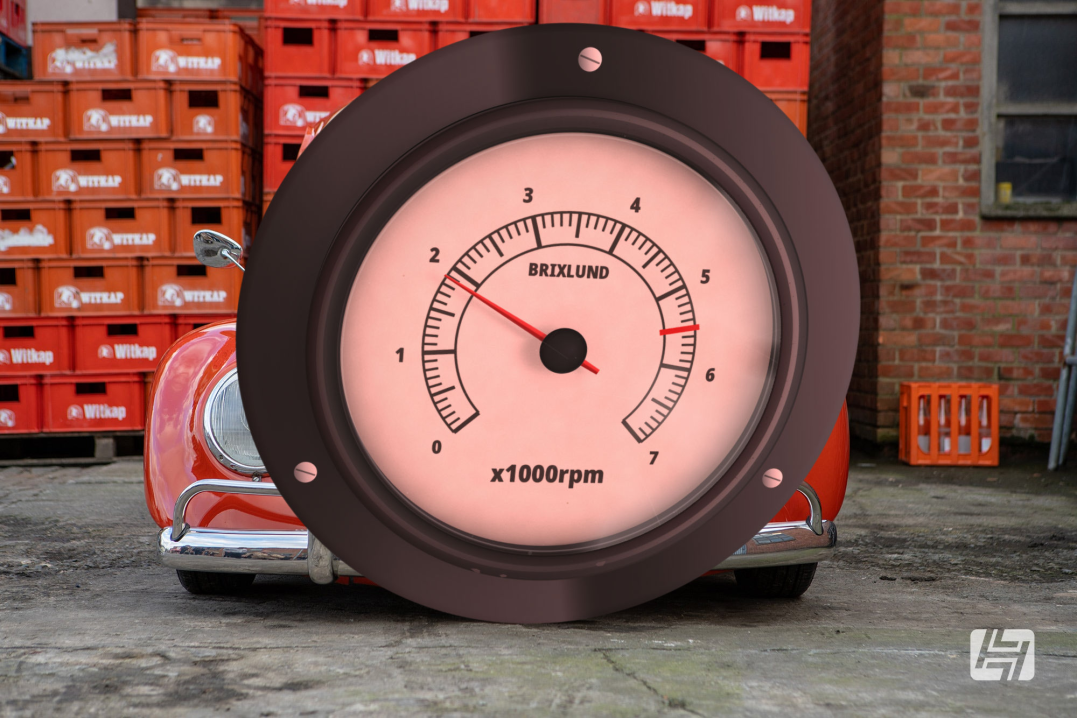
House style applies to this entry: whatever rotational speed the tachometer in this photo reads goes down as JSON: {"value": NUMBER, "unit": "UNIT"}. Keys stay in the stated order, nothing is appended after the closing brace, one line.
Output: {"value": 1900, "unit": "rpm"}
